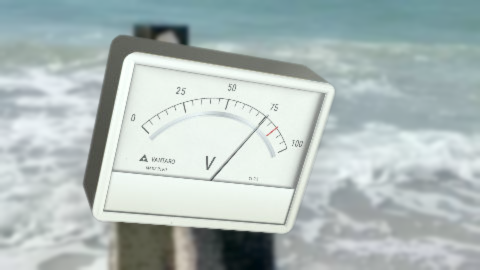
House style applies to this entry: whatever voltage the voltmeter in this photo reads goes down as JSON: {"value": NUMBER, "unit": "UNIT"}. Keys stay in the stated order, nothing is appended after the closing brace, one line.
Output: {"value": 75, "unit": "V"}
